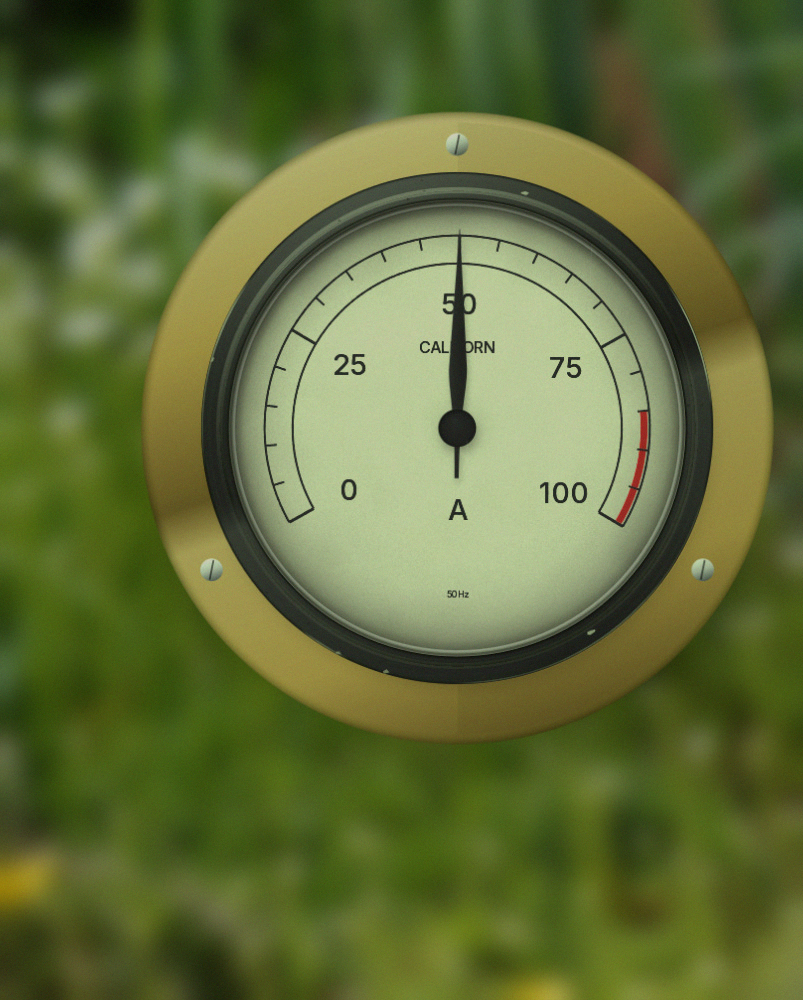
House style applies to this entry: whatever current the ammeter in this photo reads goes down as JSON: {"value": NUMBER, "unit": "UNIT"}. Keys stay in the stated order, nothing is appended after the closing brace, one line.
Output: {"value": 50, "unit": "A"}
